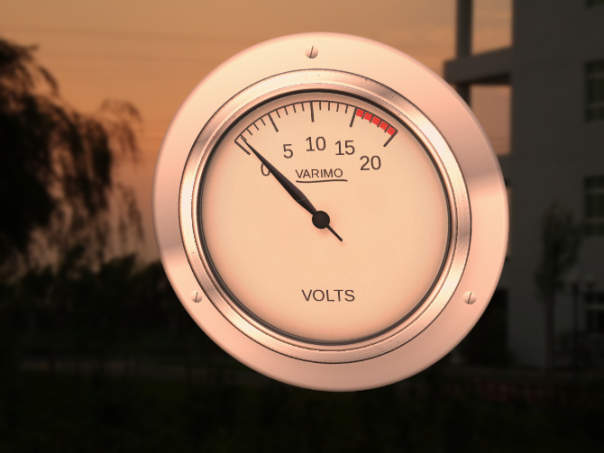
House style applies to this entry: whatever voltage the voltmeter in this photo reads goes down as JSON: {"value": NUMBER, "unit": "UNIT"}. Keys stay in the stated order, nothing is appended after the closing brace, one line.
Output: {"value": 1, "unit": "V"}
